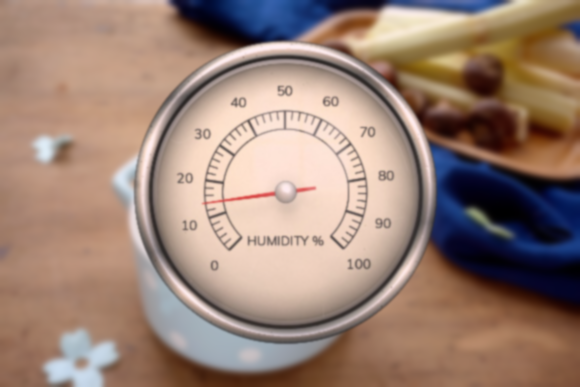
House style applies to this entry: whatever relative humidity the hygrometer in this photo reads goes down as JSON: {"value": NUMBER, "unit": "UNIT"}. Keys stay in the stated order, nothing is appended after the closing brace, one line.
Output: {"value": 14, "unit": "%"}
